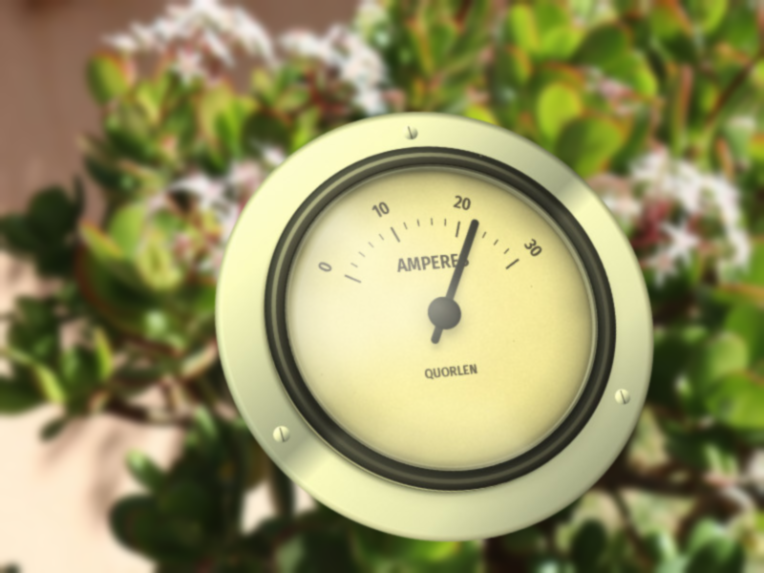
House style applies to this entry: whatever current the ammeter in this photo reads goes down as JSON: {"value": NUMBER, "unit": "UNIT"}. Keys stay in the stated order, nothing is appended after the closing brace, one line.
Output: {"value": 22, "unit": "A"}
